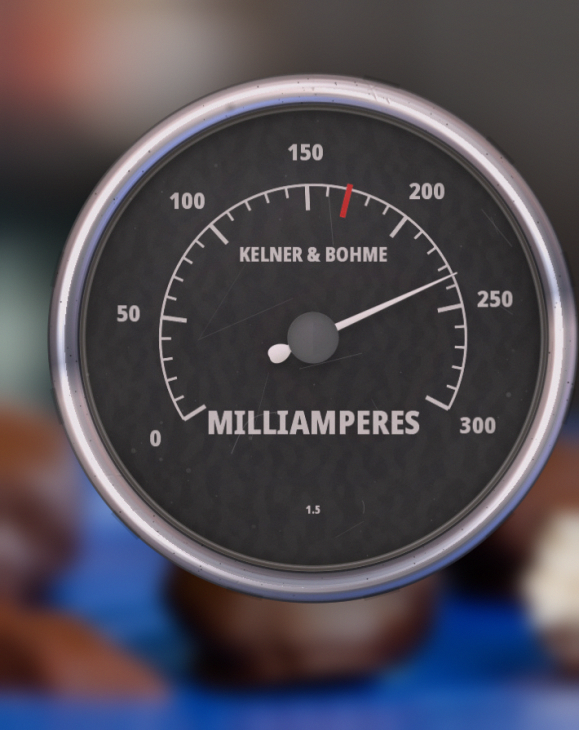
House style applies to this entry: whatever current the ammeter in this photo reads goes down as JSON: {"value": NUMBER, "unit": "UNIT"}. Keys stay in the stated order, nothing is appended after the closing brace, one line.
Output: {"value": 235, "unit": "mA"}
